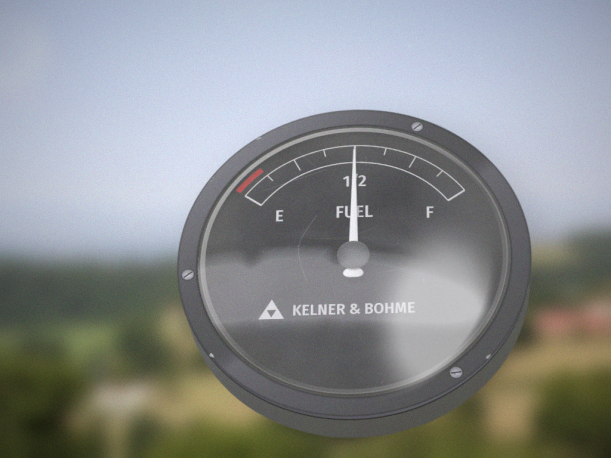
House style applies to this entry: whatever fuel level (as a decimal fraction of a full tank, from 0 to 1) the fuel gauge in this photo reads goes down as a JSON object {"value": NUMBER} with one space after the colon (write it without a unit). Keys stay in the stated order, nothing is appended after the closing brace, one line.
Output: {"value": 0.5}
